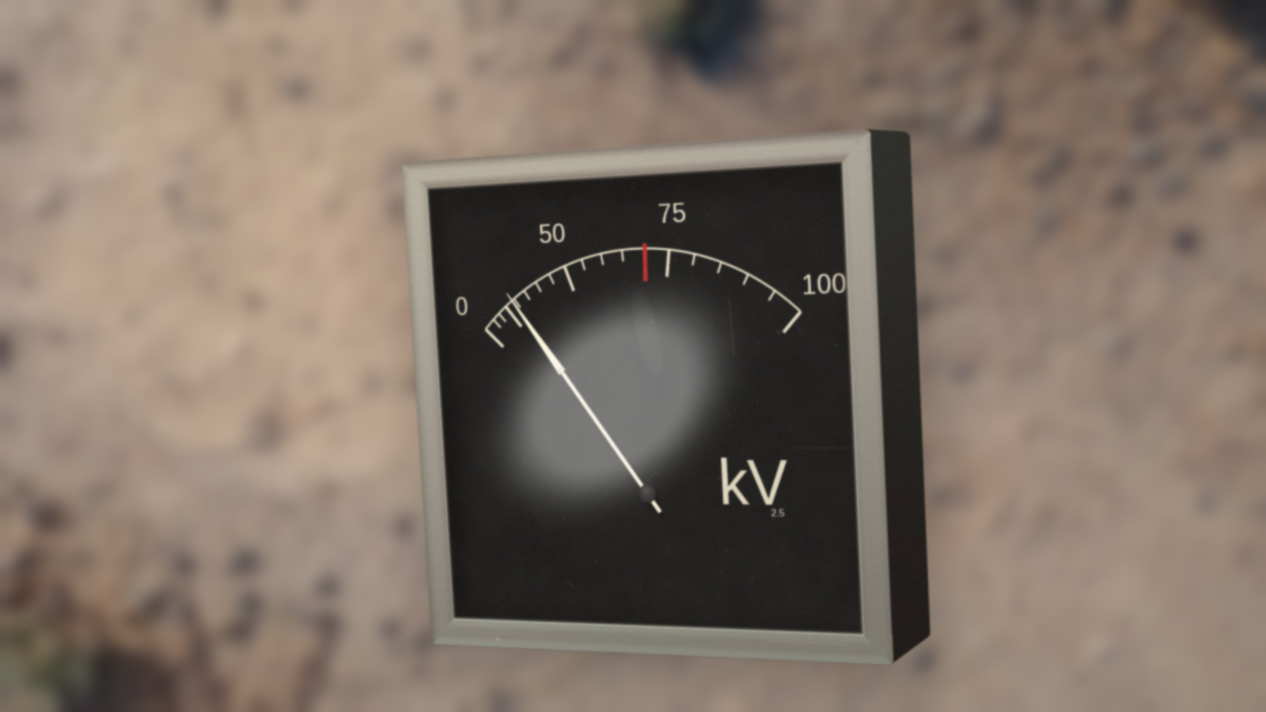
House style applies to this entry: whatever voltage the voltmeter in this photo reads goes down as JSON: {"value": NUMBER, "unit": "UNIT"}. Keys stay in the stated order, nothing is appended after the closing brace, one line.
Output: {"value": 30, "unit": "kV"}
